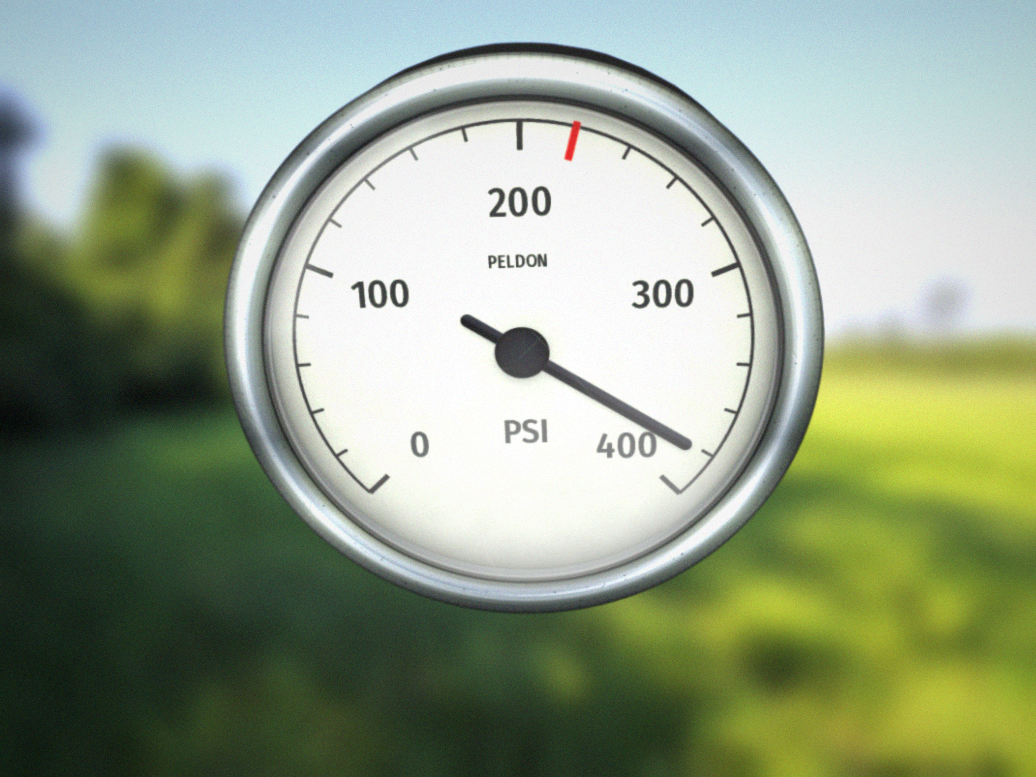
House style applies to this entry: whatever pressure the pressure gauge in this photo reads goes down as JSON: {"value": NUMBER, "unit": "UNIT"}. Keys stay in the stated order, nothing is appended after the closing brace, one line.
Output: {"value": 380, "unit": "psi"}
